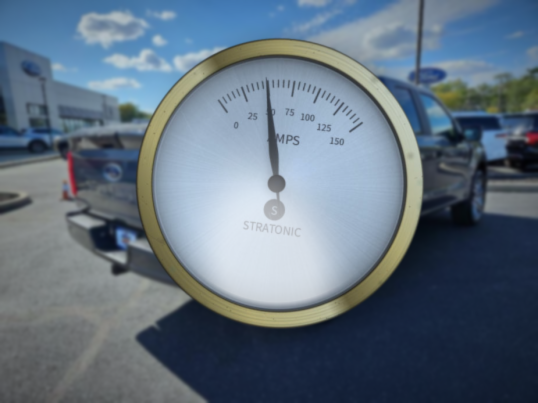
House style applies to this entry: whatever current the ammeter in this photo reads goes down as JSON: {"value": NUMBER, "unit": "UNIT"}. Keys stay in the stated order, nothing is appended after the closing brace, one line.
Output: {"value": 50, "unit": "A"}
